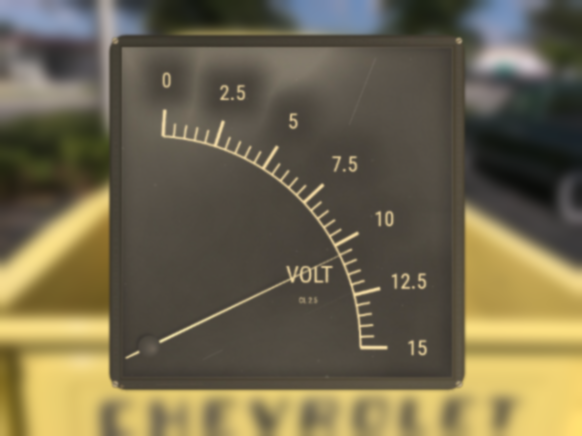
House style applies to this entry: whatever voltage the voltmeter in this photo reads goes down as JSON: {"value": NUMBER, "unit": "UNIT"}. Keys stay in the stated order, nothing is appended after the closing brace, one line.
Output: {"value": 10.5, "unit": "V"}
